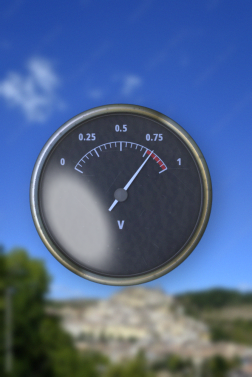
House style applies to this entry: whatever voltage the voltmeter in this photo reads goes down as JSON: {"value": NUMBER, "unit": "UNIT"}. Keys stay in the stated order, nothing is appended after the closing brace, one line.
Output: {"value": 0.8, "unit": "V"}
